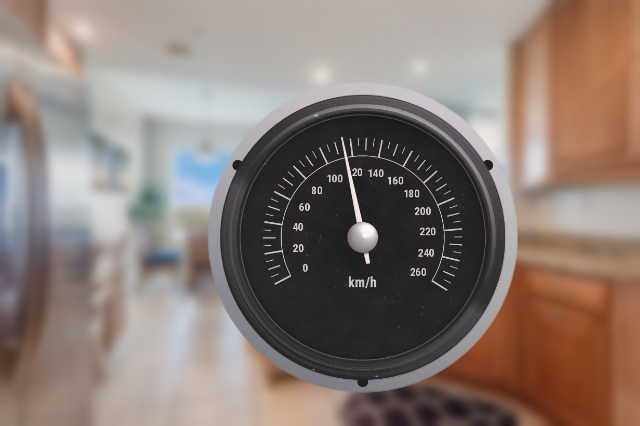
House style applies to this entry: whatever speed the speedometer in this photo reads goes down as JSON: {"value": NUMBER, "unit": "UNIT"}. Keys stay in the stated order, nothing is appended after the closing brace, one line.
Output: {"value": 115, "unit": "km/h"}
